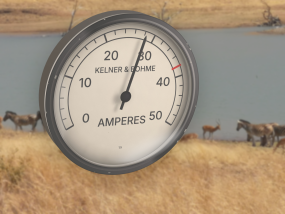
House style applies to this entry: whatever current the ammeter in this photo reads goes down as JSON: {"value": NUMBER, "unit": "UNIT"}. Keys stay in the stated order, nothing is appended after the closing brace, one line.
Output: {"value": 28, "unit": "A"}
